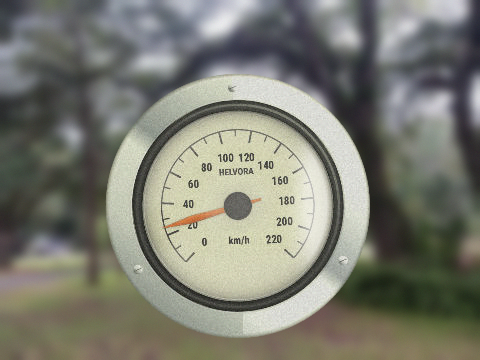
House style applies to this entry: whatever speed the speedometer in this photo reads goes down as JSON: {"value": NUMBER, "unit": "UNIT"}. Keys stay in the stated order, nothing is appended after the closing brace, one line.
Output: {"value": 25, "unit": "km/h"}
